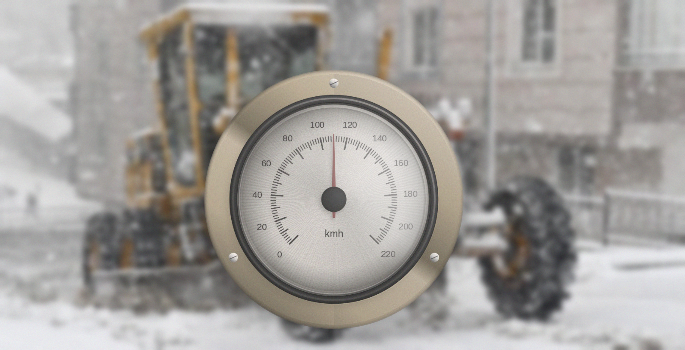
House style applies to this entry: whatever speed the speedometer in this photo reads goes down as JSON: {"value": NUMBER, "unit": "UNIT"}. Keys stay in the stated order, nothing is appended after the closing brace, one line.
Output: {"value": 110, "unit": "km/h"}
